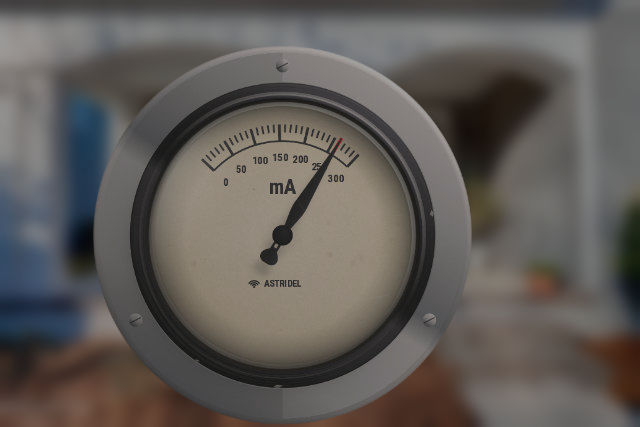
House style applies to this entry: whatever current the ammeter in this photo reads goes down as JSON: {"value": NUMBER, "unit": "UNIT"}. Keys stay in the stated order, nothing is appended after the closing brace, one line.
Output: {"value": 260, "unit": "mA"}
